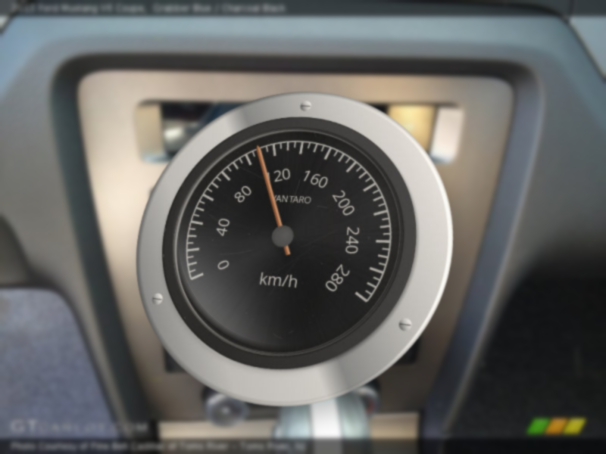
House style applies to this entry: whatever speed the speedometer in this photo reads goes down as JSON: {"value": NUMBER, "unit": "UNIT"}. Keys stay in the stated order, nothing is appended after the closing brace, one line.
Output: {"value": 110, "unit": "km/h"}
